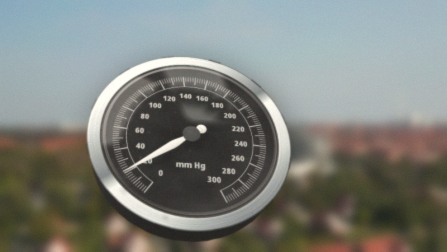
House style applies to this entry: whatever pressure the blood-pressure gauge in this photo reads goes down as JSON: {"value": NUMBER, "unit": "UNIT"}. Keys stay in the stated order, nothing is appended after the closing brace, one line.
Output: {"value": 20, "unit": "mmHg"}
